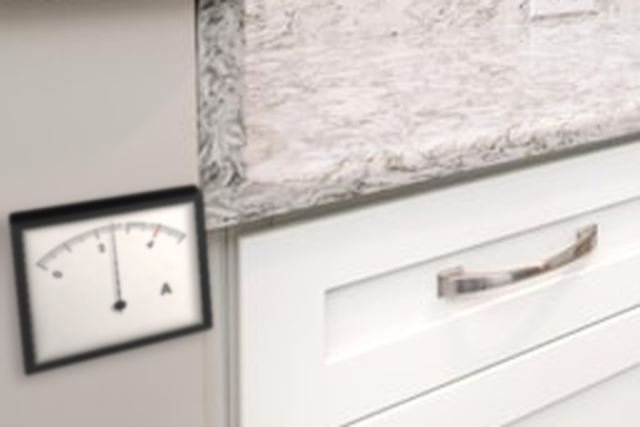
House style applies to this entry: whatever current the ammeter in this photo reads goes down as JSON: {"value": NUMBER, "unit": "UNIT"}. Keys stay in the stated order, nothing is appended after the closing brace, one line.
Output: {"value": 2.5, "unit": "A"}
